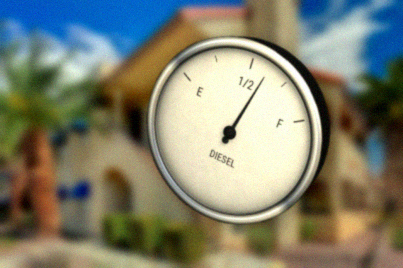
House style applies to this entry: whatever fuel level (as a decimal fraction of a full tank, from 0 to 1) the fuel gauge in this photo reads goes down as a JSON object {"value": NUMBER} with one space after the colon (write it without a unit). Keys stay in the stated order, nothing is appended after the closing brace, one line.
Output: {"value": 0.625}
